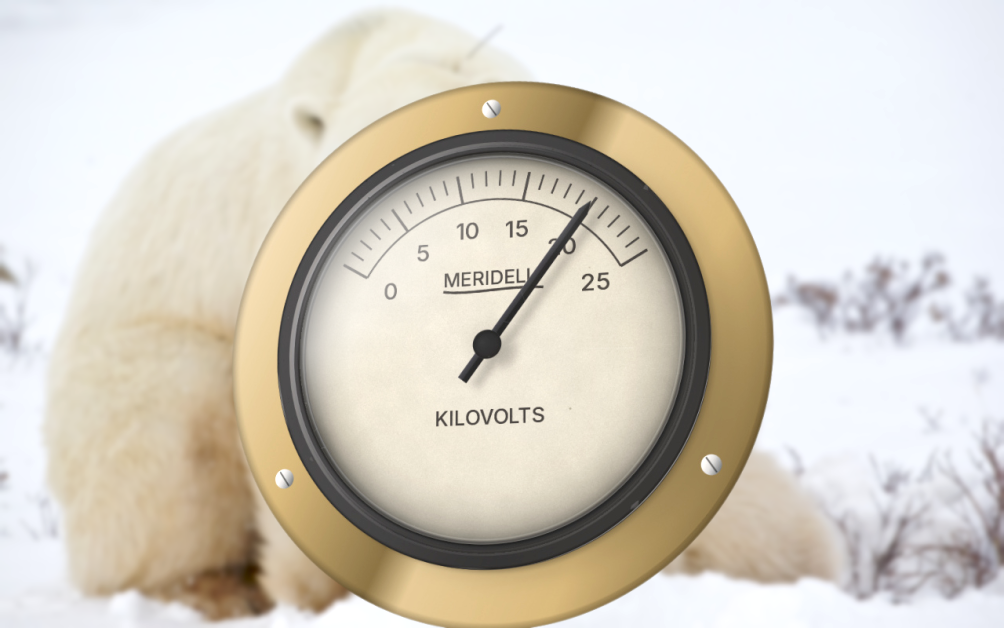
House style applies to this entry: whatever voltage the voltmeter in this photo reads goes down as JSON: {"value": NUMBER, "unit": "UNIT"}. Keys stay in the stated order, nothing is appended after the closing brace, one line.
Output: {"value": 20, "unit": "kV"}
